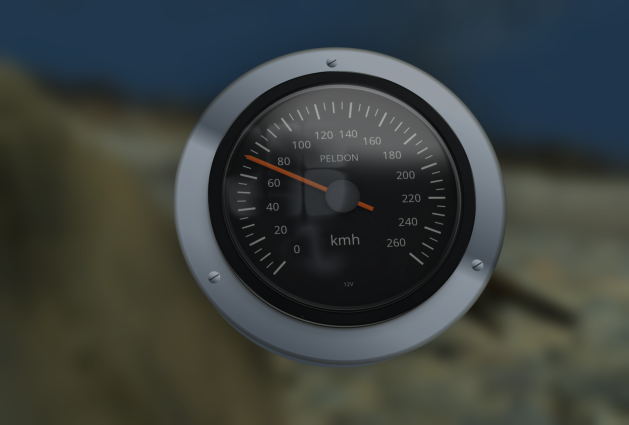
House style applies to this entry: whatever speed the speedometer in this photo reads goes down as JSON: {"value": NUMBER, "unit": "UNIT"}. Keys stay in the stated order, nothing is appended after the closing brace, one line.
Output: {"value": 70, "unit": "km/h"}
